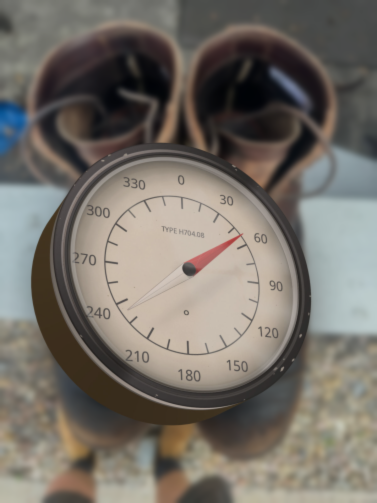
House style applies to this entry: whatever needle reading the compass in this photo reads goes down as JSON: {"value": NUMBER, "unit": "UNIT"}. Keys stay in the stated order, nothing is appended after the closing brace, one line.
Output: {"value": 52.5, "unit": "°"}
